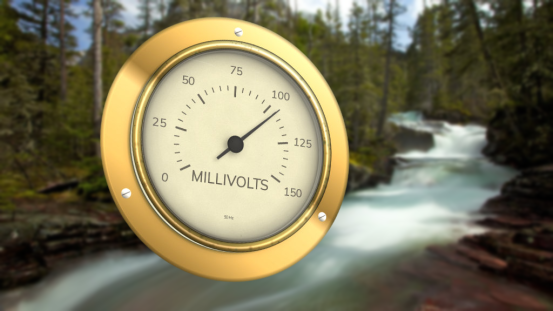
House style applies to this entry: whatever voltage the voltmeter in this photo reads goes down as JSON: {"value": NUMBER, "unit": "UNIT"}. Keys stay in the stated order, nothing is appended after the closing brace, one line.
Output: {"value": 105, "unit": "mV"}
